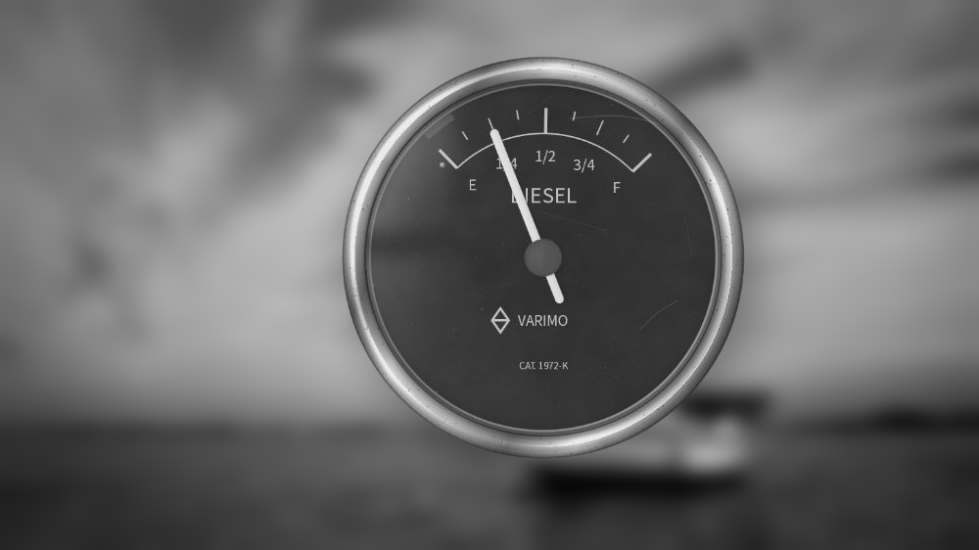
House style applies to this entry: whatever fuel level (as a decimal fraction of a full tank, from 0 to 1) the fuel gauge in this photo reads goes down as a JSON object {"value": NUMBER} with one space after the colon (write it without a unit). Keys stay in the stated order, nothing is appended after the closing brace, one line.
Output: {"value": 0.25}
